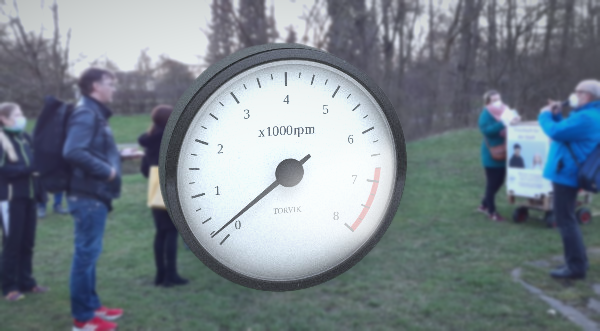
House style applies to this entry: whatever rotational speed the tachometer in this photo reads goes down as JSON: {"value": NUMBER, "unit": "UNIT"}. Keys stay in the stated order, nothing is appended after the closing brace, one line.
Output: {"value": 250, "unit": "rpm"}
